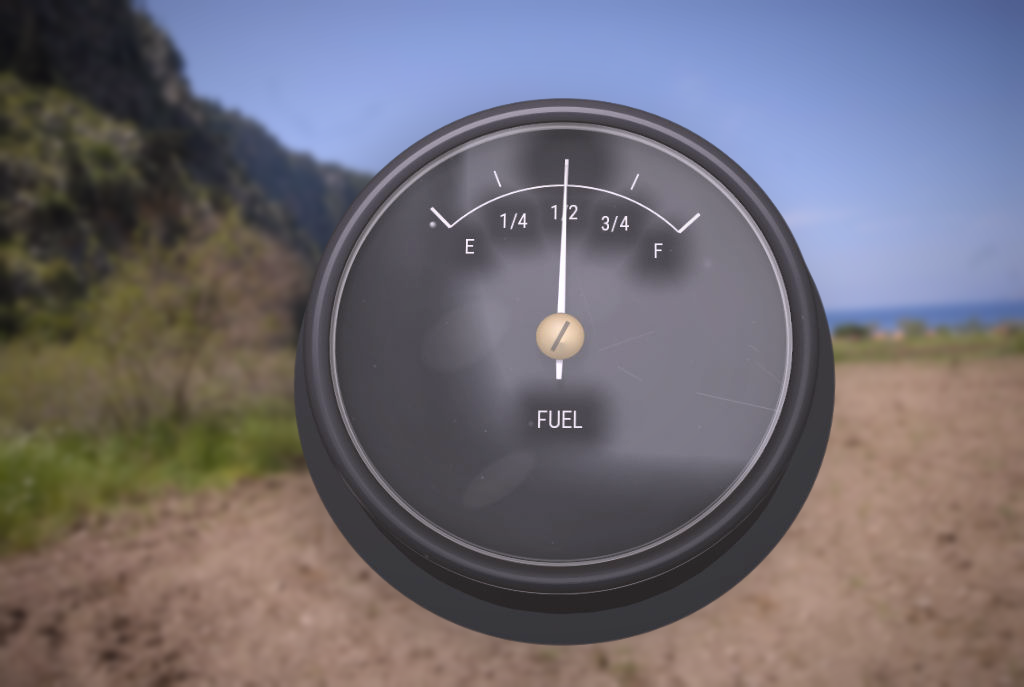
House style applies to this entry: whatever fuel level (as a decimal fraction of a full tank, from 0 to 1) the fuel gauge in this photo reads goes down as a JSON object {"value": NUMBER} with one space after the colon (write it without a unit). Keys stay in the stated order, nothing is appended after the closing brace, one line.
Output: {"value": 0.5}
